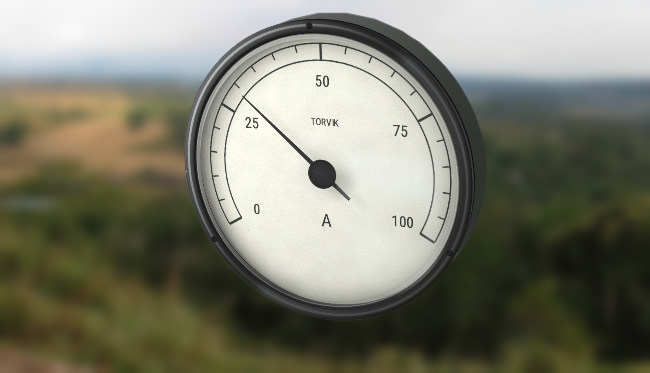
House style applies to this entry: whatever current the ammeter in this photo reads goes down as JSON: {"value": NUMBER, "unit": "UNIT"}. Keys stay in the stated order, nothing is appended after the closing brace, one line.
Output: {"value": 30, "unit": "A"}
